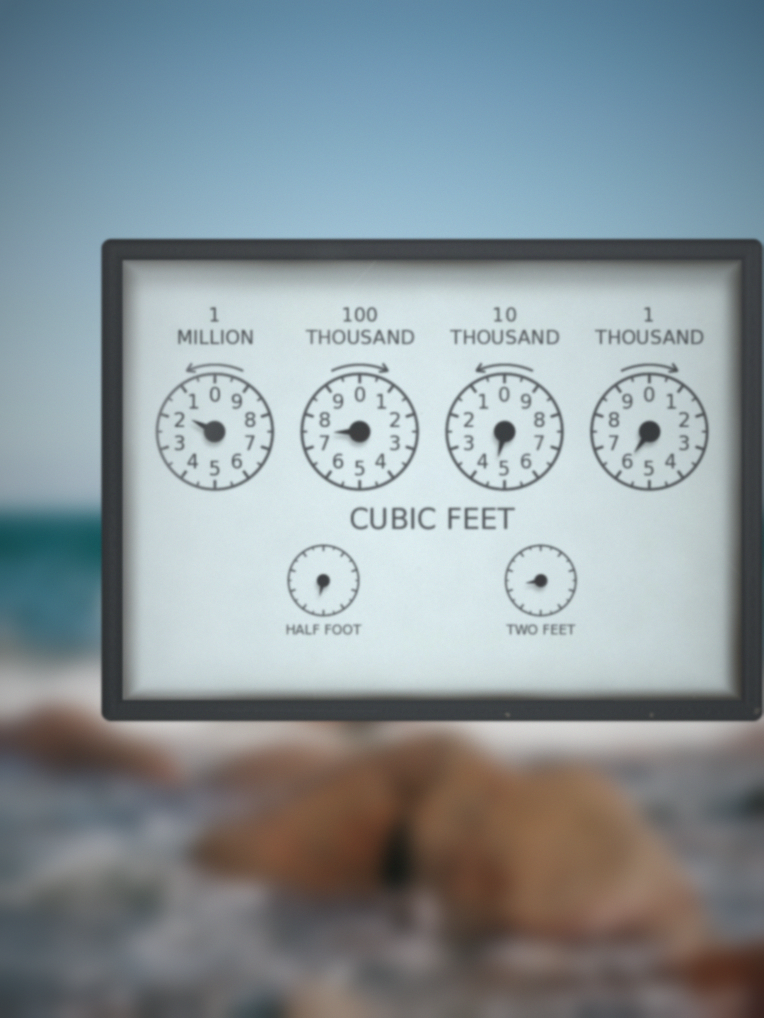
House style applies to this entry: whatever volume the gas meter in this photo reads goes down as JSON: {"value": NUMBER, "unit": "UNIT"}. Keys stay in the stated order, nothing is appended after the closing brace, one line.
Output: {"value": 174600, "unit": "ft³"}
